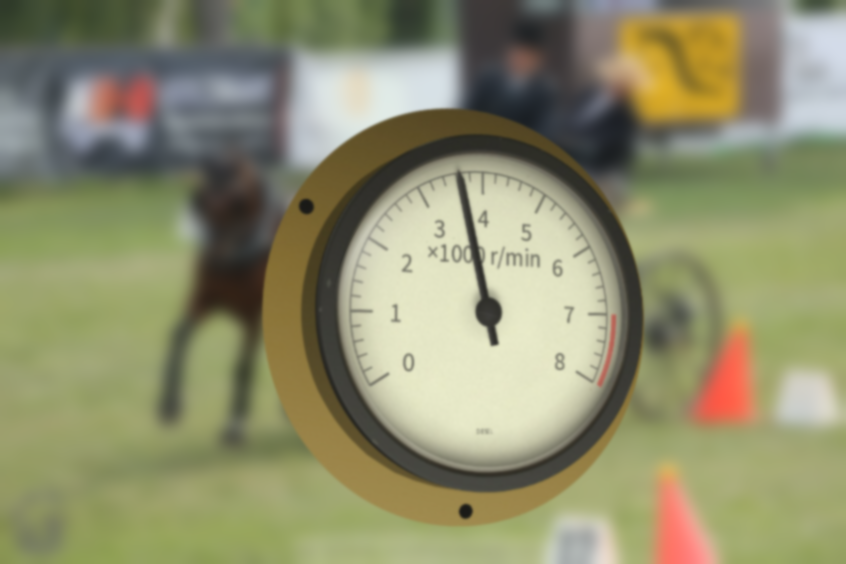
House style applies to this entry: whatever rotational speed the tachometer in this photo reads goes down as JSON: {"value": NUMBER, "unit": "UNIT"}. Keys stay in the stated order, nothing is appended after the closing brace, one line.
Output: {"value": 3600, "unit": "rpm"}
